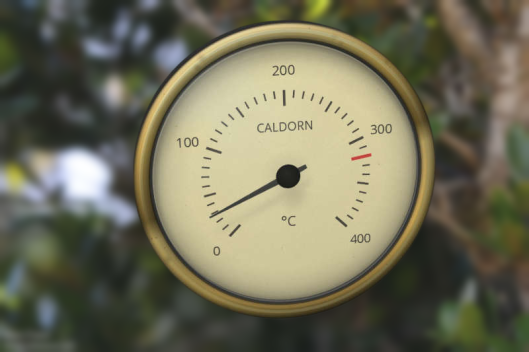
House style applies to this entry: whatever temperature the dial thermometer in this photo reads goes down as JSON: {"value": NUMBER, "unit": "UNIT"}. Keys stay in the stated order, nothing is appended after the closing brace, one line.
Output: {"value": 30, "unit": "°C"}
